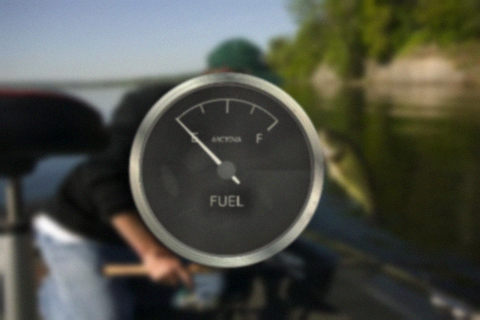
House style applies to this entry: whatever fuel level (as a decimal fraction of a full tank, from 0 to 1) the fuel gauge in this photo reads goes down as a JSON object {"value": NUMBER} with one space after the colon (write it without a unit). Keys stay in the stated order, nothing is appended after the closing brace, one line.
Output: {"value": 0}
